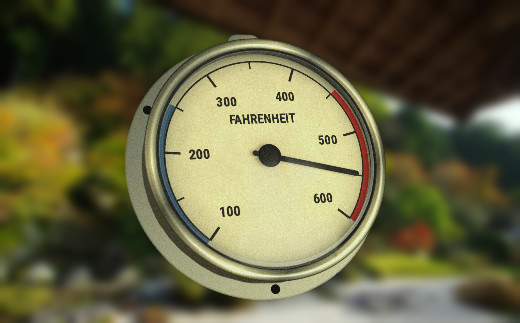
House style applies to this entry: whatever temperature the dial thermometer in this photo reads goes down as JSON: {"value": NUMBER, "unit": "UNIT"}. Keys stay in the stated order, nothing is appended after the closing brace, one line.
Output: {"value": 550, "unit": "°F"}
